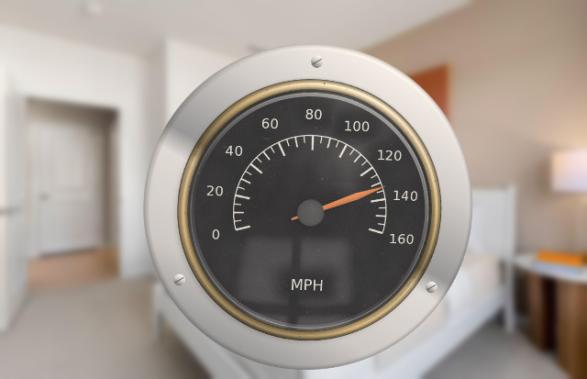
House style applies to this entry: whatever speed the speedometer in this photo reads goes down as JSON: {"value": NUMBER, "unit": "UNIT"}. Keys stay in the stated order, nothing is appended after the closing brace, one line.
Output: {"value": 132.5, "unit": "mph"}
